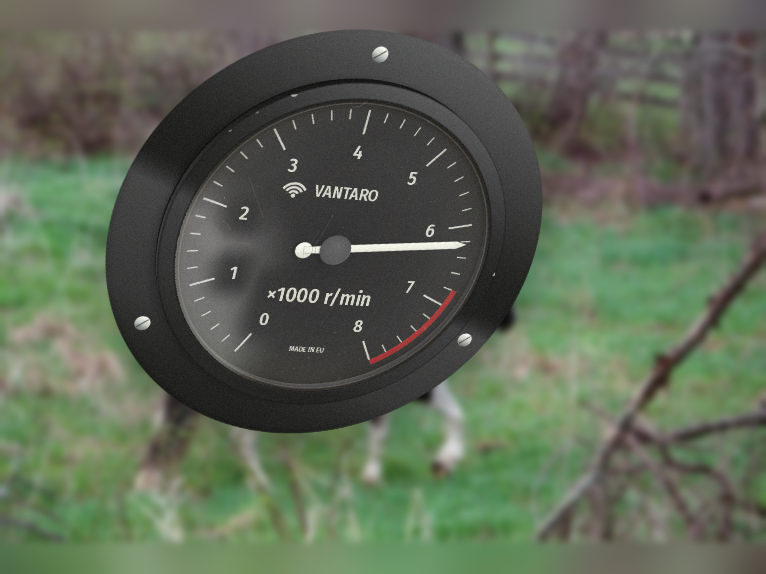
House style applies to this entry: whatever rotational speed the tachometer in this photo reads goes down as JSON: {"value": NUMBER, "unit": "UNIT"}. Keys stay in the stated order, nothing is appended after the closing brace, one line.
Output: {"value": 6200, "unit": "rpm"}
